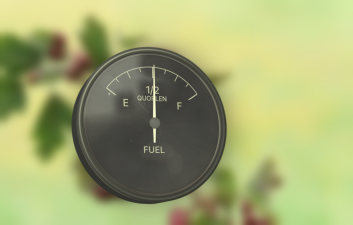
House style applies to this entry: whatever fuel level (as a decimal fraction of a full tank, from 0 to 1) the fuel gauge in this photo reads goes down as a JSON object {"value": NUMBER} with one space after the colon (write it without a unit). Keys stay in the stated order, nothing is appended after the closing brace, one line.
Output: {"value": 0.5}
